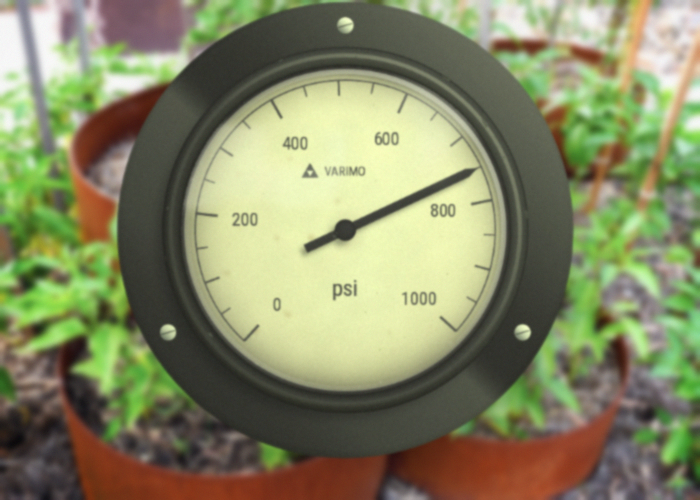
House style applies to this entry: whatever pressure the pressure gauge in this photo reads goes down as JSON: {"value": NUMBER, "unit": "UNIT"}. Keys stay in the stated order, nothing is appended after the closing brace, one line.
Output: {"value": 750, "unit": "psi"}
